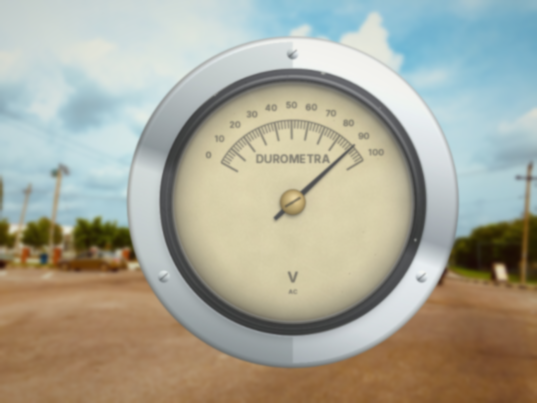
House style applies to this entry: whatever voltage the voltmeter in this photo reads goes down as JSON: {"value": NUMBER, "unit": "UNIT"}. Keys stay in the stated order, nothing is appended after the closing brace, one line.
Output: {"value": 90, "unit": "V"}
